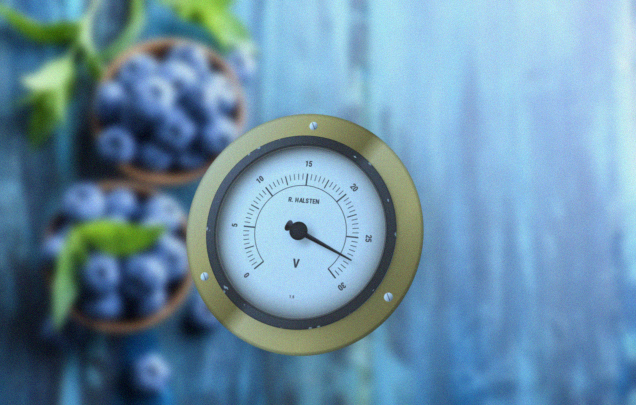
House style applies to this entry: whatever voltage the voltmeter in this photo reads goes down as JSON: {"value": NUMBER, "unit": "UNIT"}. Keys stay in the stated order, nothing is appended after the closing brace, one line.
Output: {"value": 27.5, "unit": "V"}
